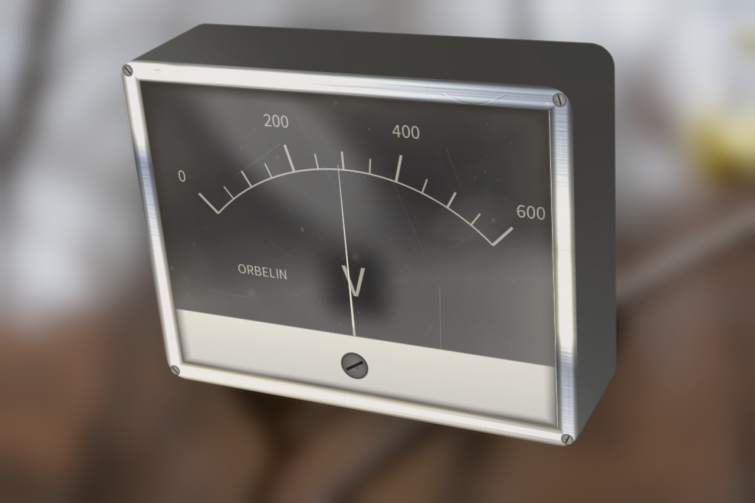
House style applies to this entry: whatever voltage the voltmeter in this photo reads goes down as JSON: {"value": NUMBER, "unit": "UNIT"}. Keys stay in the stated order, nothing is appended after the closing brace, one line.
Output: {"value": 300, "unit": "V"}
